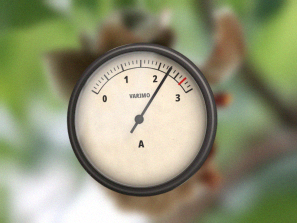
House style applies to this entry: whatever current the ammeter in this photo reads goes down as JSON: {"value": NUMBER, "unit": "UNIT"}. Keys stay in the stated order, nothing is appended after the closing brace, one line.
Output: {"value": 2.3, "unit": "A"}
